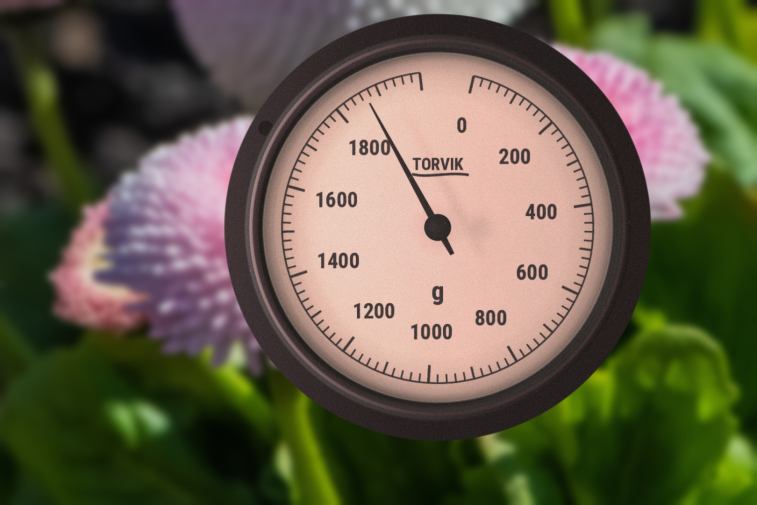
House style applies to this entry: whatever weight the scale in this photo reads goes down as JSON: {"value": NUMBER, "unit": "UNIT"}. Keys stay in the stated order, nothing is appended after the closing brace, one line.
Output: {"value": 1870, "unit": "g"}
